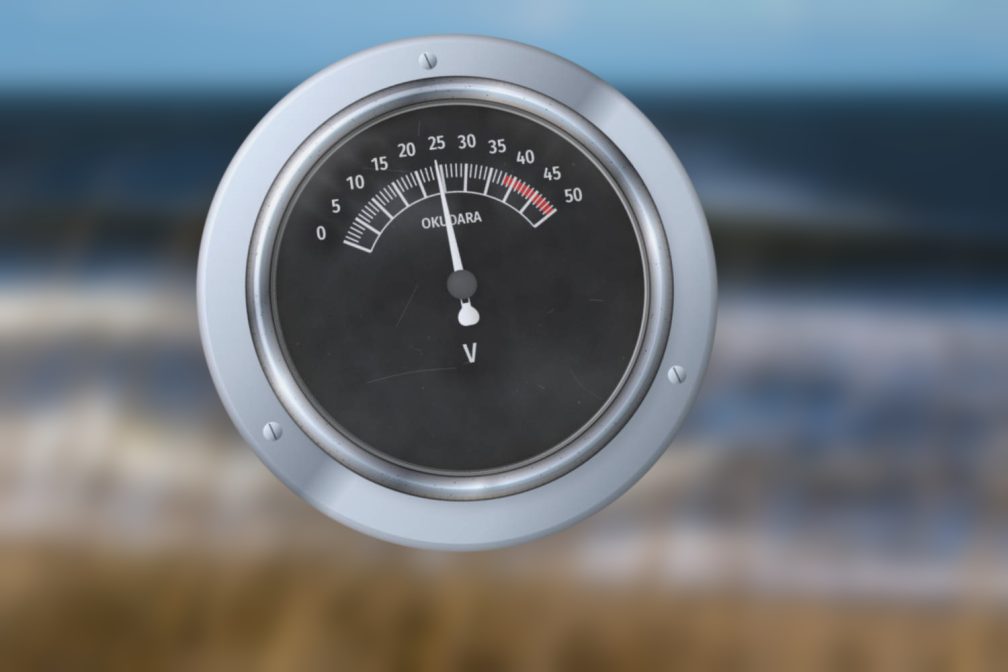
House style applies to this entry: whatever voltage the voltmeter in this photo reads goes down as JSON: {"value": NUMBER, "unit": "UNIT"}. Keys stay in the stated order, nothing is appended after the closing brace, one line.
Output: {"value": 24, "unit": "V"}
